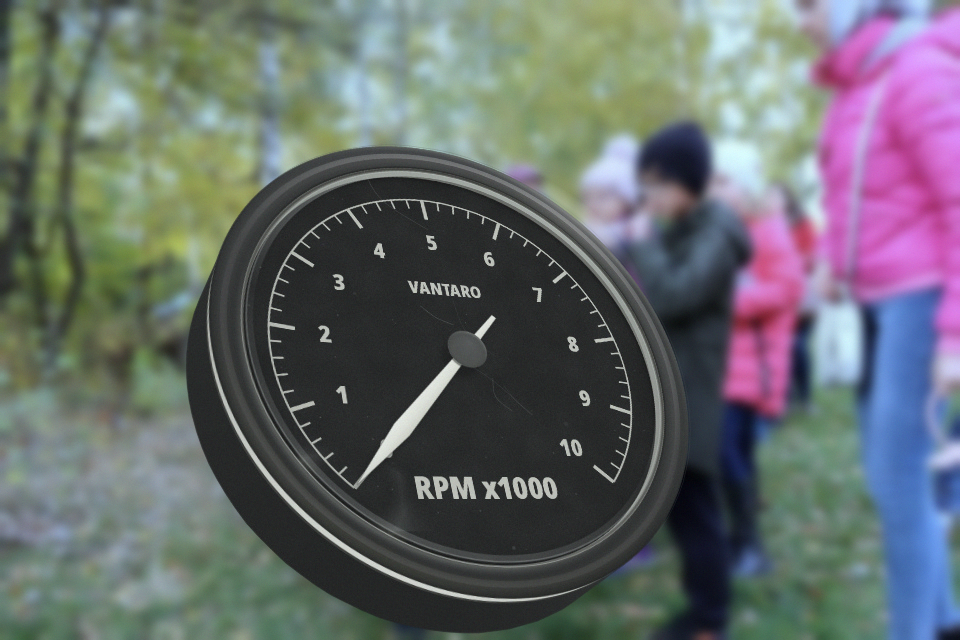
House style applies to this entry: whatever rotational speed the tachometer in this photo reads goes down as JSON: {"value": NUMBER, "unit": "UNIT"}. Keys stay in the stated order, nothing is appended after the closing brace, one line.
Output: {"value": 0, "unit": "rpm"}
